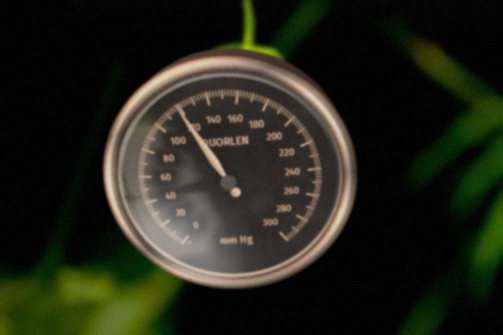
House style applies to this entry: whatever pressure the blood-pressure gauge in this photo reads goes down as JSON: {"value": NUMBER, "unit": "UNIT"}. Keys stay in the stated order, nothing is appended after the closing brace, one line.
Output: {"value": 120, "unit": "mmHg"}
